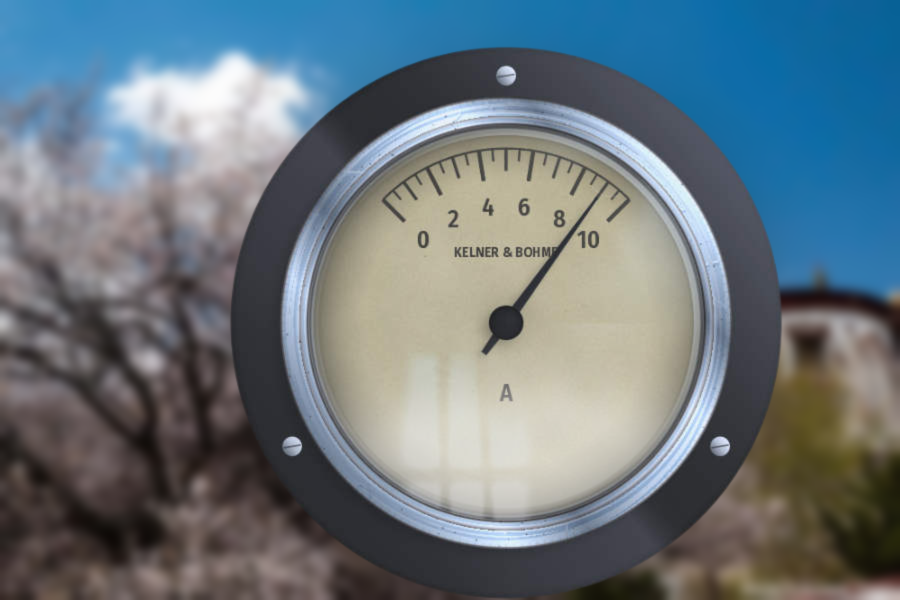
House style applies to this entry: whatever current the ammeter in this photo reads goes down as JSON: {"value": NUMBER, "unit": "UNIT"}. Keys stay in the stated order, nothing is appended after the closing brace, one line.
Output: {"value": 9, "unit": "A"}
